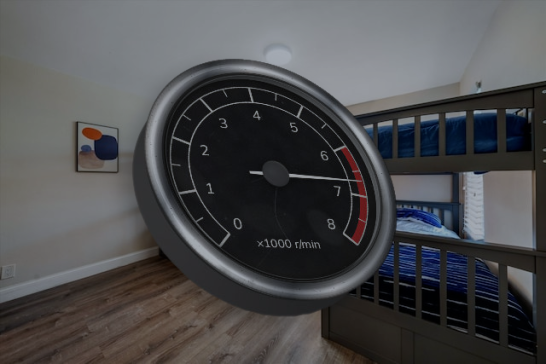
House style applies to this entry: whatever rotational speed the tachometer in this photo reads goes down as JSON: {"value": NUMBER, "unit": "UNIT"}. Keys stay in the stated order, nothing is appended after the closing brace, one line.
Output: {"value": 6750, "unit": "rpm"}
